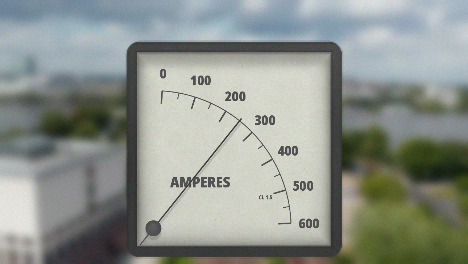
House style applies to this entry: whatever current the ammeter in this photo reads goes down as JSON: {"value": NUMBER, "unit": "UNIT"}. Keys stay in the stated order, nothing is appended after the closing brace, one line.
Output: {"value": 250, "unit": "A"}
